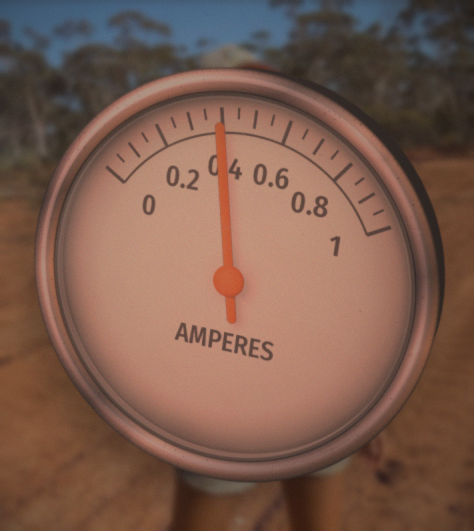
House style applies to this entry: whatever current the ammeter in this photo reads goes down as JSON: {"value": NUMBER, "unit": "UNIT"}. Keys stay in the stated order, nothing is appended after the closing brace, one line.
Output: {"value": 0.4, "unit": "A"}
